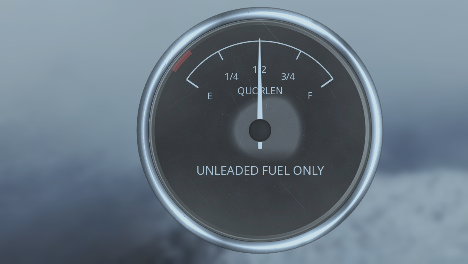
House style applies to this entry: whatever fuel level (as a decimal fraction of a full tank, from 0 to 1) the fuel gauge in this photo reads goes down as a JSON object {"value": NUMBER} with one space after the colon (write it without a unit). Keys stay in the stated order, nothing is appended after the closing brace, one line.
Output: {"value": 0.5}
